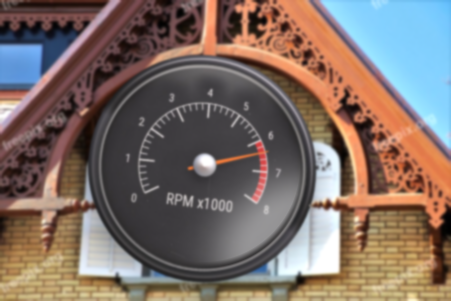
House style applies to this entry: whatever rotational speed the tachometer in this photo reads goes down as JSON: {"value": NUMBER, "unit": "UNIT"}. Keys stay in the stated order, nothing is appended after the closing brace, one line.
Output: {"value": 6400, "unit": "rpm"}
